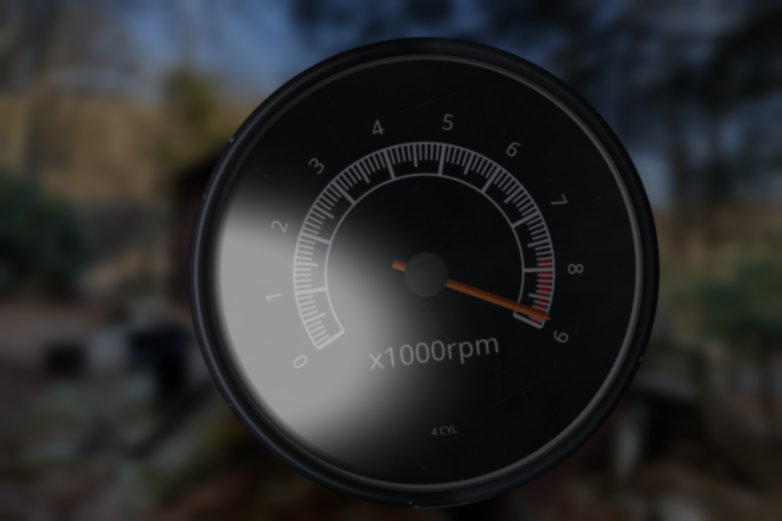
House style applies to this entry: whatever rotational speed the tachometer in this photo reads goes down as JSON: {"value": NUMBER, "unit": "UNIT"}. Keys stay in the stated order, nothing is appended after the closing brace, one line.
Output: {"value": 8800, "unit": "rpm"}
